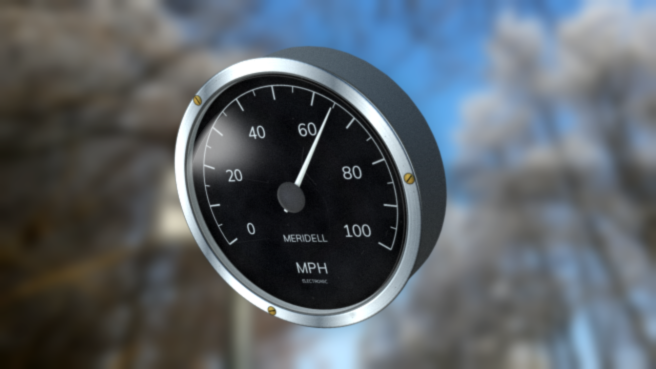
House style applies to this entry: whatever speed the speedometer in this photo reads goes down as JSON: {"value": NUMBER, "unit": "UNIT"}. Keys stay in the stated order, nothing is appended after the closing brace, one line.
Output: {"value": 65, "unit": "mph"}
